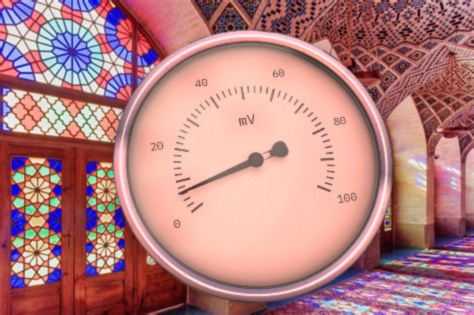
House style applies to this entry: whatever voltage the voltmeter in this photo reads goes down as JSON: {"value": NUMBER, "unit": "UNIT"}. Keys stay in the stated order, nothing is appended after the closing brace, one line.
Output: {"value": 6, "unit": "mV"}
